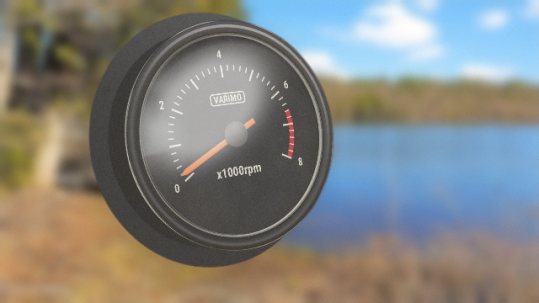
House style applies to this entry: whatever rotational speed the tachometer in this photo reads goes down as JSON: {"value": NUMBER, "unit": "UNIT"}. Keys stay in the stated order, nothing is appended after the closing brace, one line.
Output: {"value": 200, "unit": "rpm"}
